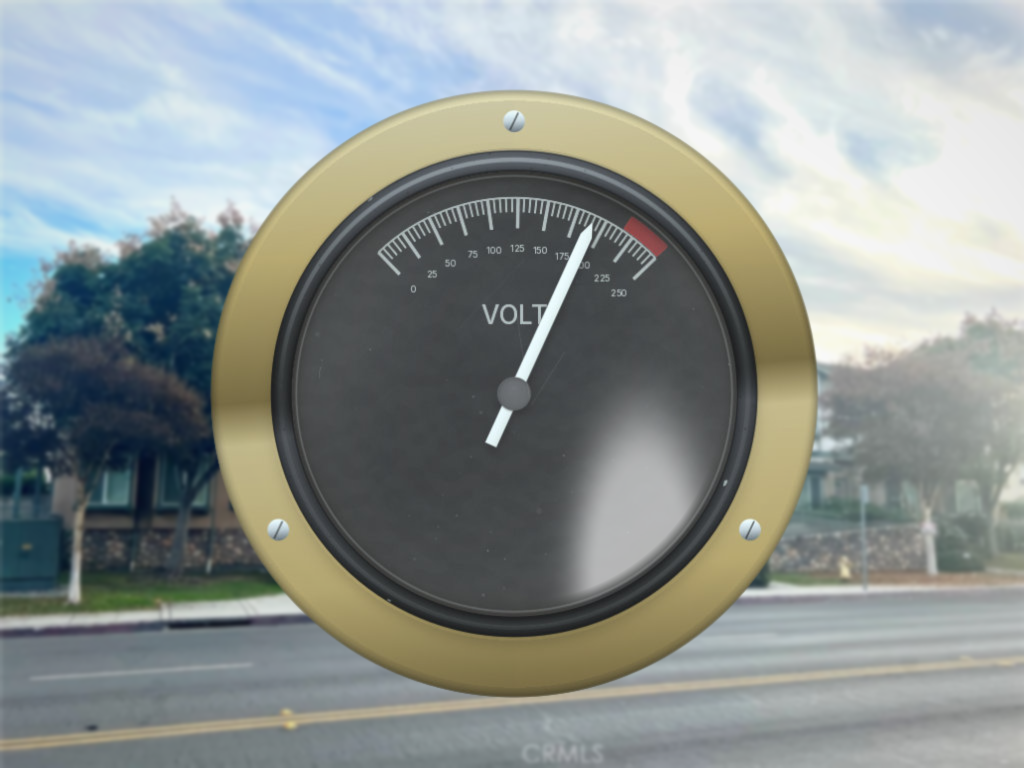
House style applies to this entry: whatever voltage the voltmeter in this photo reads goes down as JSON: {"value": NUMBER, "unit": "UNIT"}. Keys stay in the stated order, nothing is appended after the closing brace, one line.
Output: {"value": 190, "unit": "V"}
